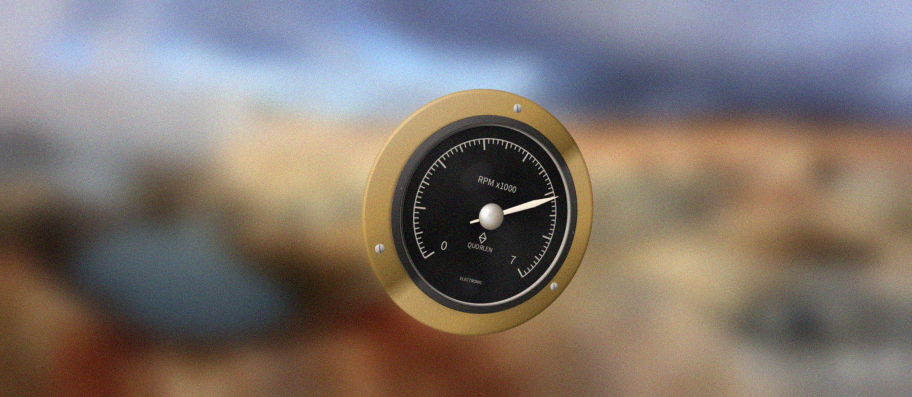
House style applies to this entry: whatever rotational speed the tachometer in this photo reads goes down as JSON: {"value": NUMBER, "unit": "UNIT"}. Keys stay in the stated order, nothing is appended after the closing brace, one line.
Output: {"value": 5100, "unit": "rpm"}
